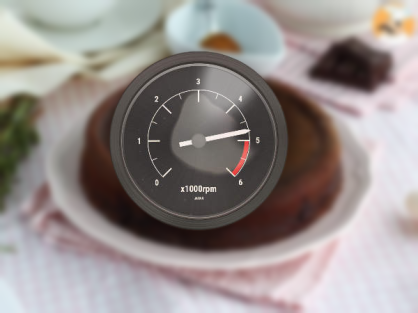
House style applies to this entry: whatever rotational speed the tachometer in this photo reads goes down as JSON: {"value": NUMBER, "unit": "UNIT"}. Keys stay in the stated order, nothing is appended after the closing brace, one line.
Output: {"value": 4750, "unit": "rpm"}
